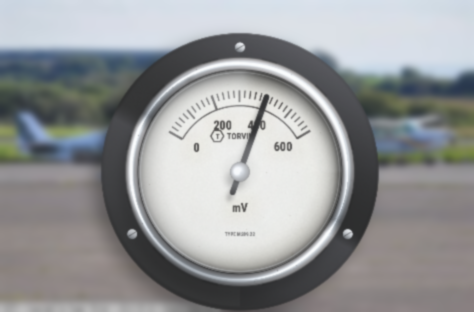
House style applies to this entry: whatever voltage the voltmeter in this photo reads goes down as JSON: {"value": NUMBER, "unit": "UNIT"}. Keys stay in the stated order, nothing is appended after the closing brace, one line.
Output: {"value": 400, "unit": "mV"}
